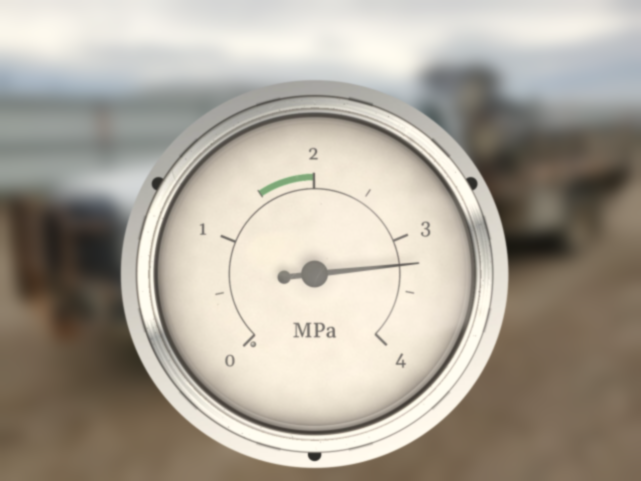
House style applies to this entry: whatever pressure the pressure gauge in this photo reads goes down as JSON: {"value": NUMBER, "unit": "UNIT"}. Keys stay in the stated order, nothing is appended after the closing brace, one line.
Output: {"value": 3.25, "unit": "MPa"}
